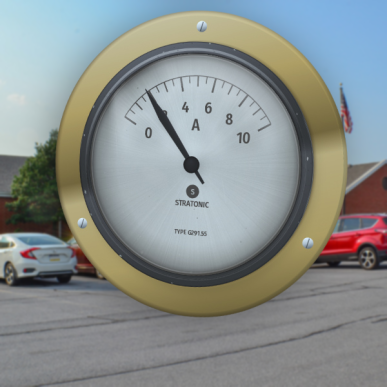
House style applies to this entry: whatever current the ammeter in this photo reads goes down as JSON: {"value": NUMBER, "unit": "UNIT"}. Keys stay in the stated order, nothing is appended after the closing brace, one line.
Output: {"value": 2, "unit": "A"}
